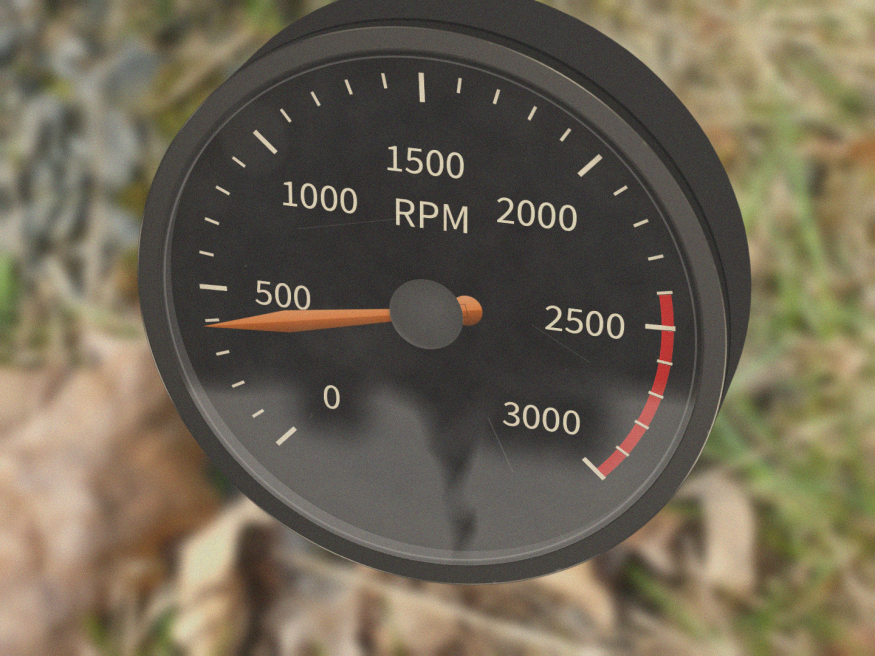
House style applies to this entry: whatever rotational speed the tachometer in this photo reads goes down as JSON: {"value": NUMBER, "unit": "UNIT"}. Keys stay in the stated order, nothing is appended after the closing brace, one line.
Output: {"value": 400, "unit": "rpm"}
